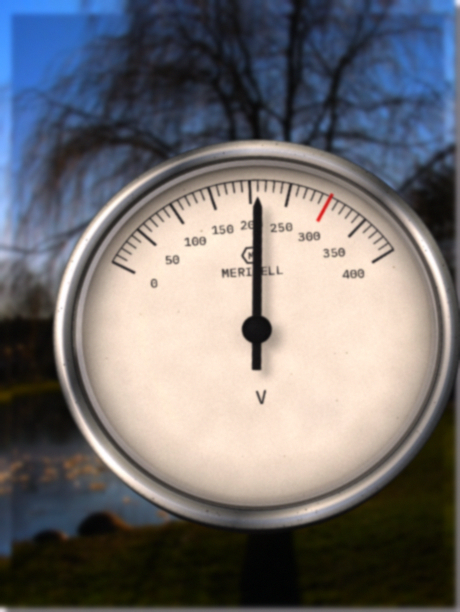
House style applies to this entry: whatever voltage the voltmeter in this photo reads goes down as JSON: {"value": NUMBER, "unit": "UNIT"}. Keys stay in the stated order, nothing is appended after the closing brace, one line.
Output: {"value": 210, "unit": "V"}
